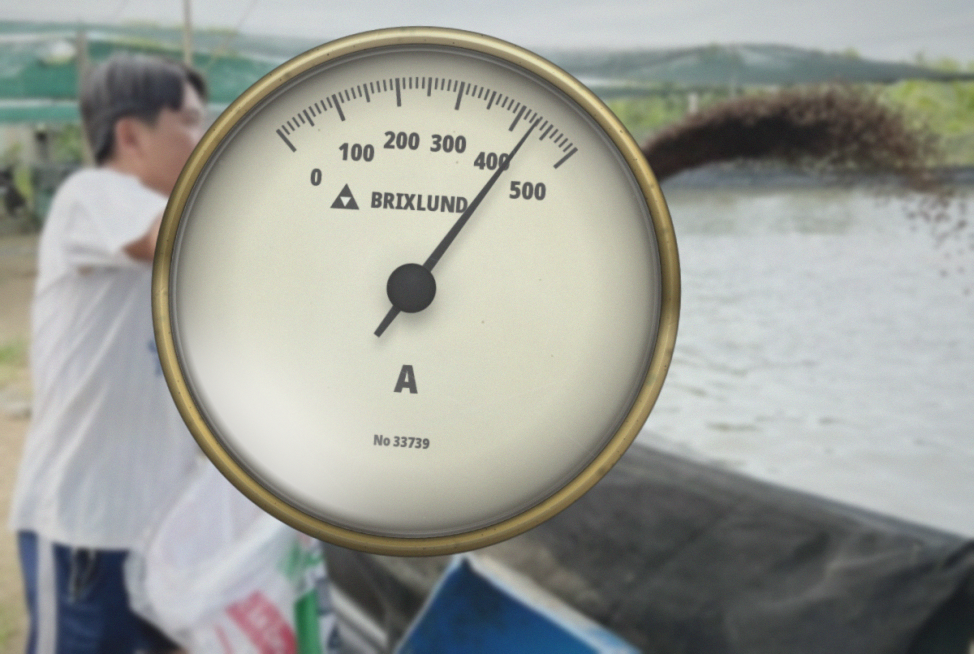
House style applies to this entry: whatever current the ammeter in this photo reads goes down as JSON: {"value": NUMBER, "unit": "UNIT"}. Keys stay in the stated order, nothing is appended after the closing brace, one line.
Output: {"value": 430, "unit": "A"}
